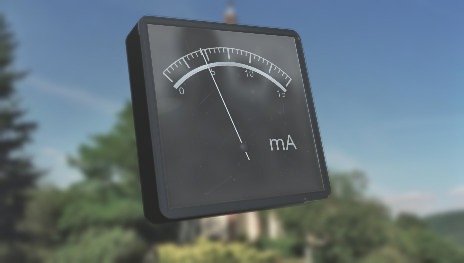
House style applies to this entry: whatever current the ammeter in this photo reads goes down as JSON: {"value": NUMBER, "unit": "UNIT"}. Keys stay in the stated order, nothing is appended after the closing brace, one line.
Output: {"value": 4.5, "unit": "mA"}
